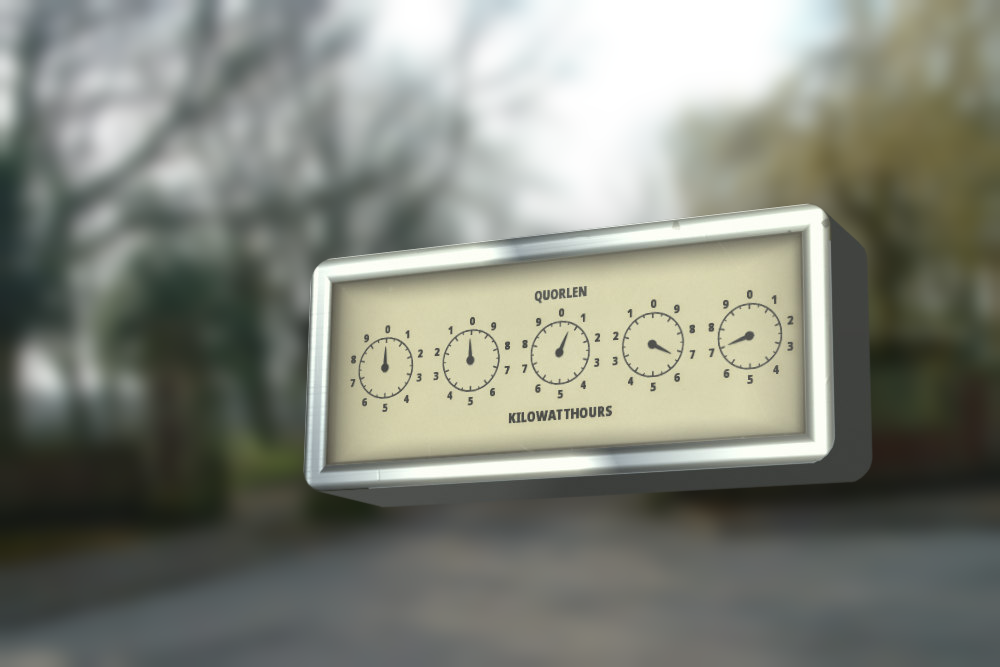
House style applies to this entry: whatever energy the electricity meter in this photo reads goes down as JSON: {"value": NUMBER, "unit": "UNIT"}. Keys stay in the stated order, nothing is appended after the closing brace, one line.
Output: {"value": 67, "unit": "kWh"}
